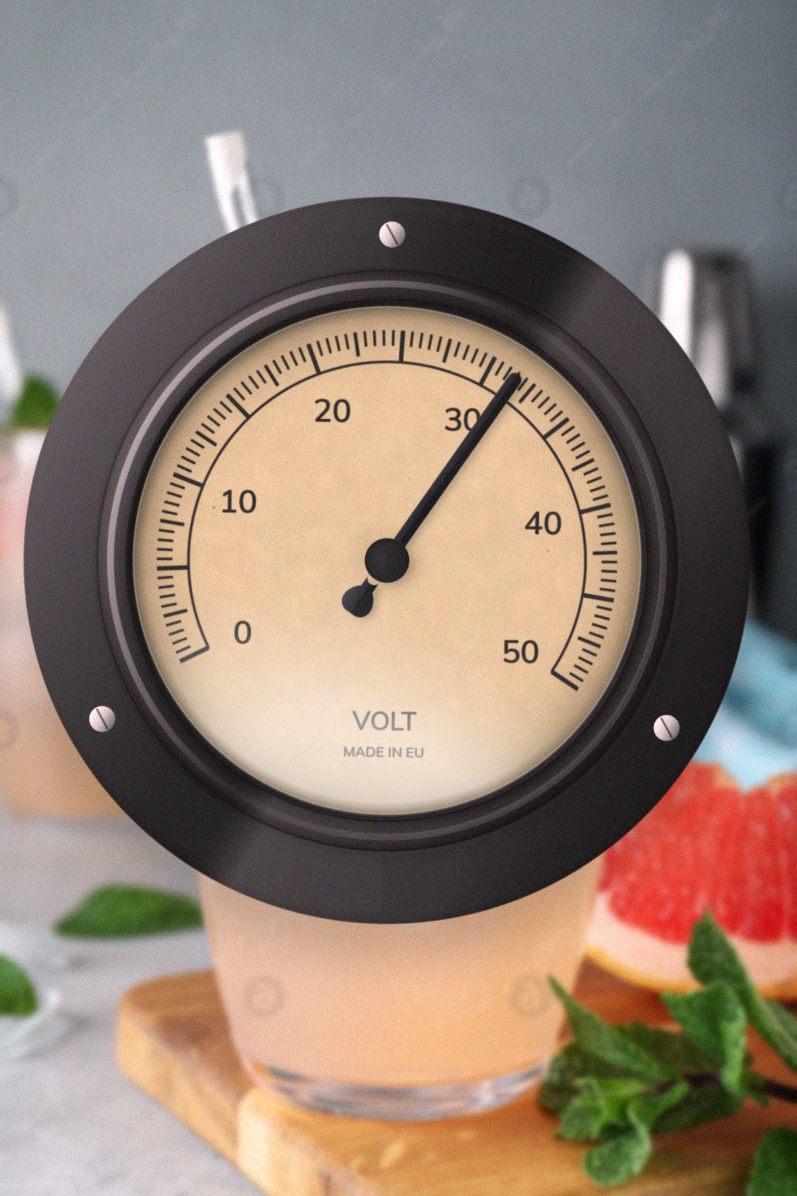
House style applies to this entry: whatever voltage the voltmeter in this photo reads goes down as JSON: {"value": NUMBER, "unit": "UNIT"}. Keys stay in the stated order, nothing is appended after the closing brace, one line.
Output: {"value": 31.5, "unit": "V"}
